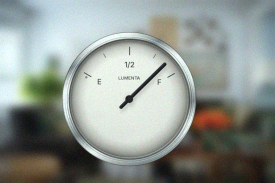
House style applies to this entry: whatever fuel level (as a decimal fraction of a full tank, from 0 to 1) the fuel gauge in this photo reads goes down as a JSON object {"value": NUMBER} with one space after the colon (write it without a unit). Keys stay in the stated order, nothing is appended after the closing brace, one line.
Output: {"value": 0.875}
